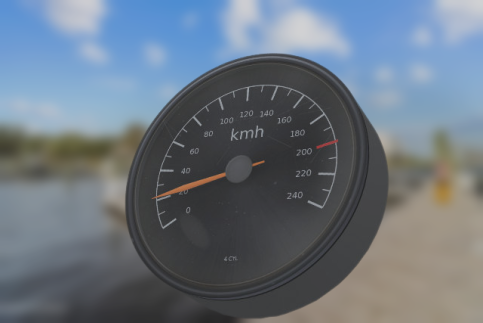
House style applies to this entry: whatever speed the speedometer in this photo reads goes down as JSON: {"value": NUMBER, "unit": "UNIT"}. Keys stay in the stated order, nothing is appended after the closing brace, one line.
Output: {"value": 20, "unit": "km/h"}
